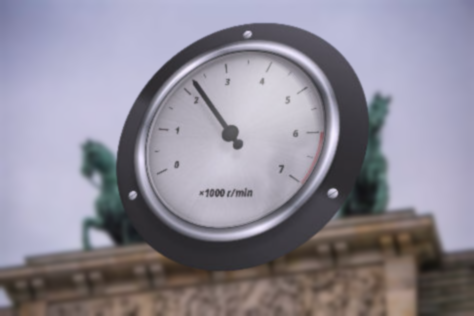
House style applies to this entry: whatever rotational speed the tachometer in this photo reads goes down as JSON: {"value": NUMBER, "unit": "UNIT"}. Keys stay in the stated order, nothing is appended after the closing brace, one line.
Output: {"value": 2250, "unit": "rpm"}
